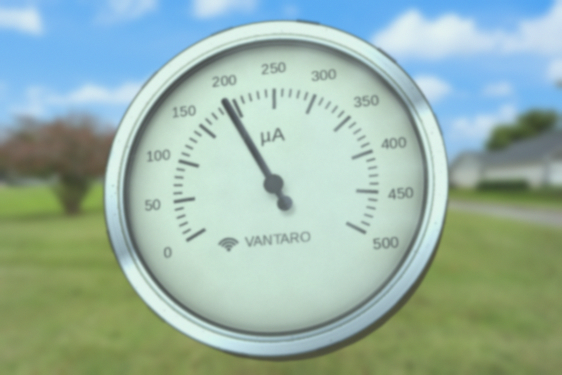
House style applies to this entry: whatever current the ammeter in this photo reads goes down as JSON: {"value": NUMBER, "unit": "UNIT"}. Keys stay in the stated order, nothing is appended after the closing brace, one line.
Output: {"value": 190, "unit": "µA"}
